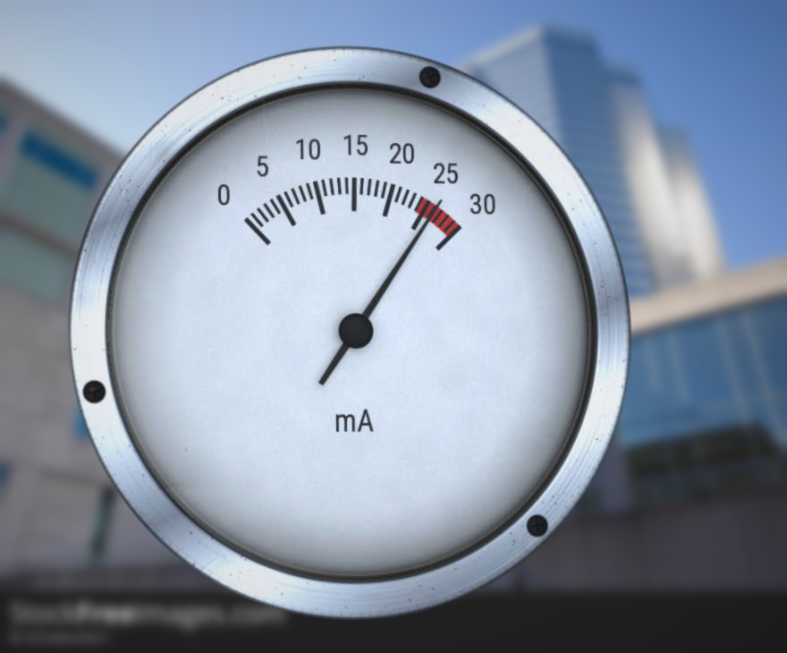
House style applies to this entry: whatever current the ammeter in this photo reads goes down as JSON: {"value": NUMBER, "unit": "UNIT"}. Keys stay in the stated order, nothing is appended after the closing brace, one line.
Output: {"value": 26, "unit": "mA"}
